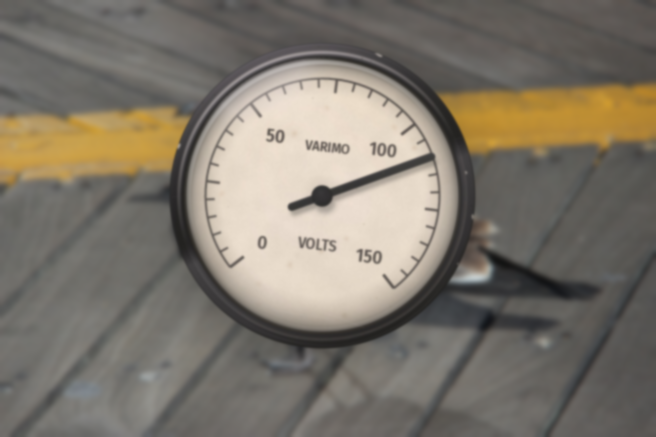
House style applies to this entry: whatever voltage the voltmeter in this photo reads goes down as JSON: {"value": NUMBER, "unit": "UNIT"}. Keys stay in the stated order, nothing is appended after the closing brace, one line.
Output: {"value": 110, "unit": "V"}
